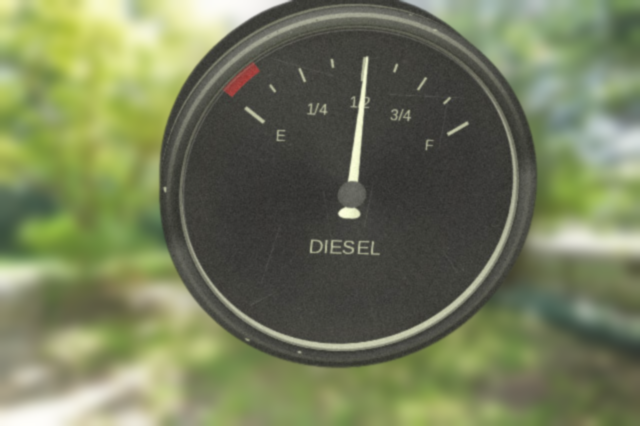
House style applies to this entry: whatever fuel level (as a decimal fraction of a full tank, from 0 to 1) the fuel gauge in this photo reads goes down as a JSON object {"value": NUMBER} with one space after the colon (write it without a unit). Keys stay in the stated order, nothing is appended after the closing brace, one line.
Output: {"value": 0.5}
